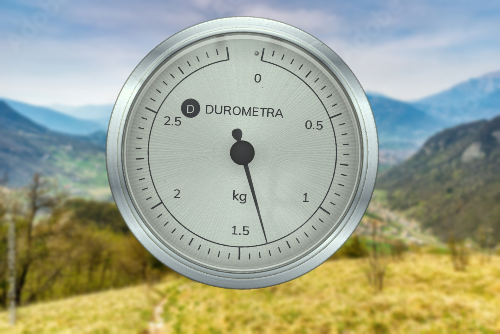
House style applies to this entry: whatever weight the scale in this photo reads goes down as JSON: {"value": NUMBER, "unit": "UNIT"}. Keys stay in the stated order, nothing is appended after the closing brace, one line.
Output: {"value": 1.35, "unit": "kg"}
